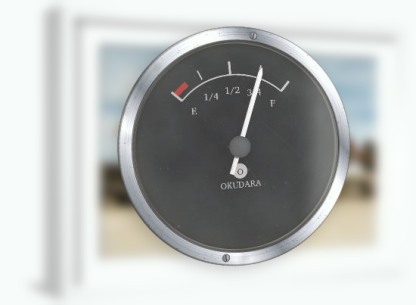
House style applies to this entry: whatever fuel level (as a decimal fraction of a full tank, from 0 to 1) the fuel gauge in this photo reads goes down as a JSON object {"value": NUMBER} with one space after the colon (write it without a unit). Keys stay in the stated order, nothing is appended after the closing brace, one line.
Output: {"value": 0.75}
